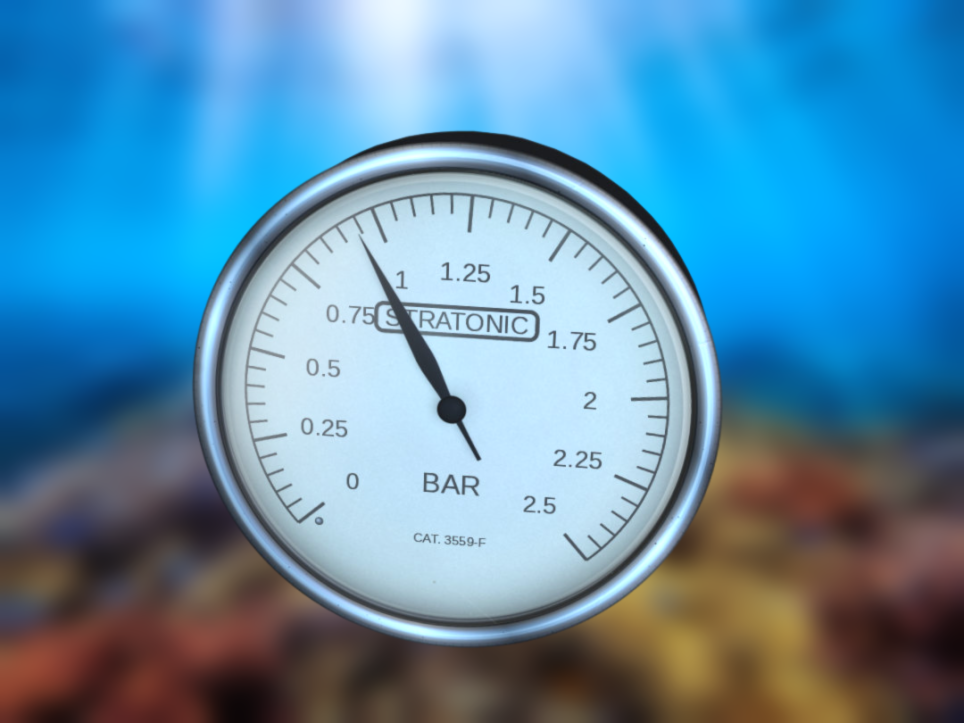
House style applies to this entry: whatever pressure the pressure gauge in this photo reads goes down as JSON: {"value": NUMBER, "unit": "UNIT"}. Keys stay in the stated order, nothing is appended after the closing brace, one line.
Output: {"value": 0.95, "unit": "bar"}
